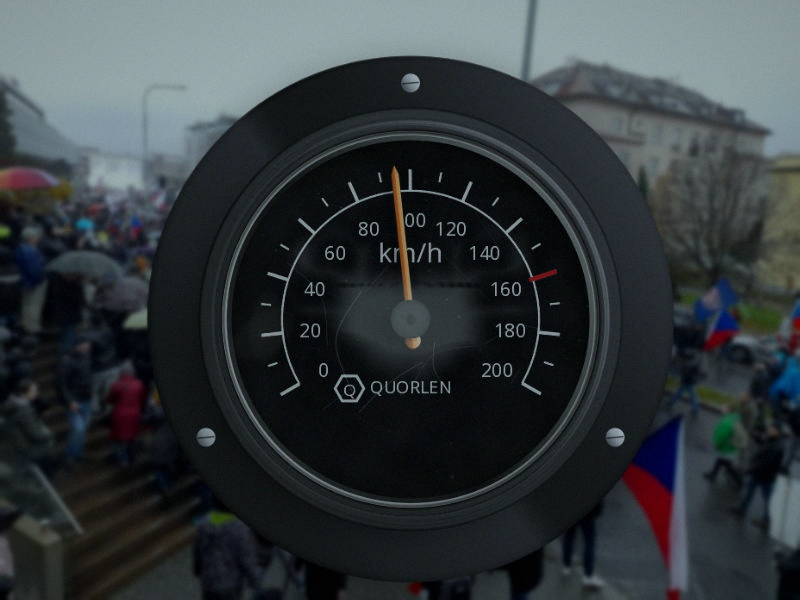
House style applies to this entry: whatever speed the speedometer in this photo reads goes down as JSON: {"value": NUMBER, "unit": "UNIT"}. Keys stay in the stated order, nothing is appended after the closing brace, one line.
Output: {"value": 95, "unit": "km/h"}
